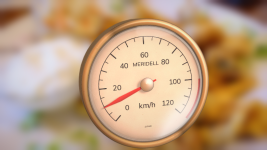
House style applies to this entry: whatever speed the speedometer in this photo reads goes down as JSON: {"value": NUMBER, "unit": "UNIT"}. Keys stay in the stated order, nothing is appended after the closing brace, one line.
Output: {"value": 10, "unit": "km/h"}
